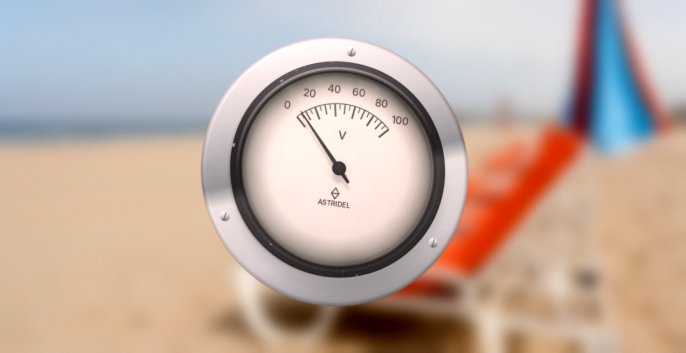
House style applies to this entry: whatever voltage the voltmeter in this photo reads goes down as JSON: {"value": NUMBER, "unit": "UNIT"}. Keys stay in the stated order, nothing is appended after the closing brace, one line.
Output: {"value": 5, "unit": "V"}
